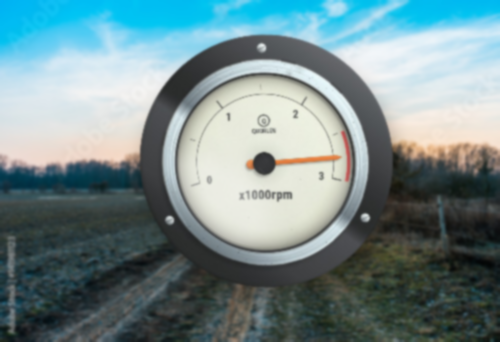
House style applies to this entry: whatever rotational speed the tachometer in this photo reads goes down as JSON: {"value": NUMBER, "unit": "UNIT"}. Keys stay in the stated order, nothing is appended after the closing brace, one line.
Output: {"value": 2750, "unit": "rpm"}
